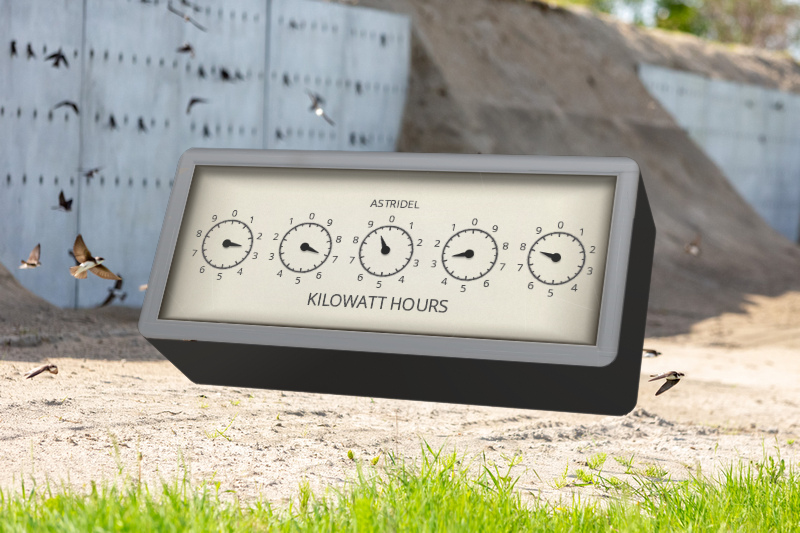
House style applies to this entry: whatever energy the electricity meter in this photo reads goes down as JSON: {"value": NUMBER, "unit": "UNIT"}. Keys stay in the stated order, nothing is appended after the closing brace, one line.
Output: {"value": 26928, "unit": "kWh"}
